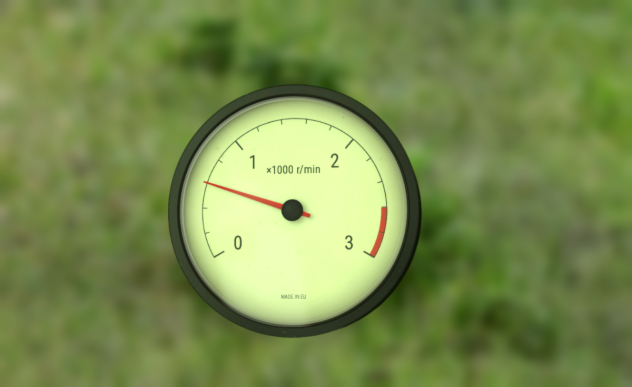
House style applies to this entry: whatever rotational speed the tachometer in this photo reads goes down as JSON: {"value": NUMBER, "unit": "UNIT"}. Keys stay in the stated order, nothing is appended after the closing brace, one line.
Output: {"value": 600, "unit": "rpm"}
